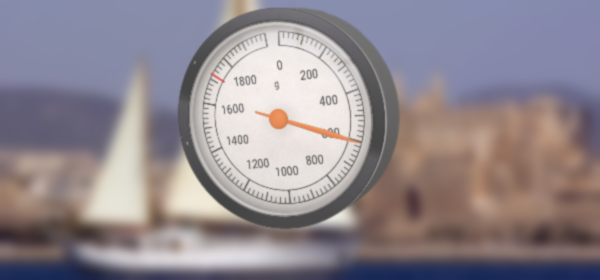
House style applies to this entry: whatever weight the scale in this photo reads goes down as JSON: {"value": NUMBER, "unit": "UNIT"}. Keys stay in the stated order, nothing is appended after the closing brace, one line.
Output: {"value": 600, "unit": "g"}
